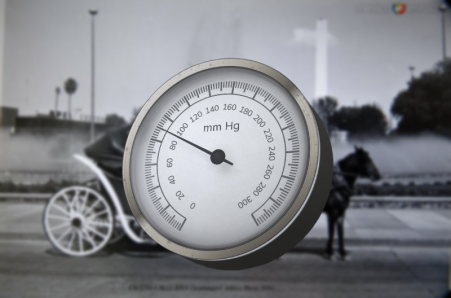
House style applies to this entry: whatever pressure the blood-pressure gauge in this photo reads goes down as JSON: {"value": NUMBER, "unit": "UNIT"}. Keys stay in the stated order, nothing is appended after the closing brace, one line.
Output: {"value": 90, "unit": "mmHg"}
